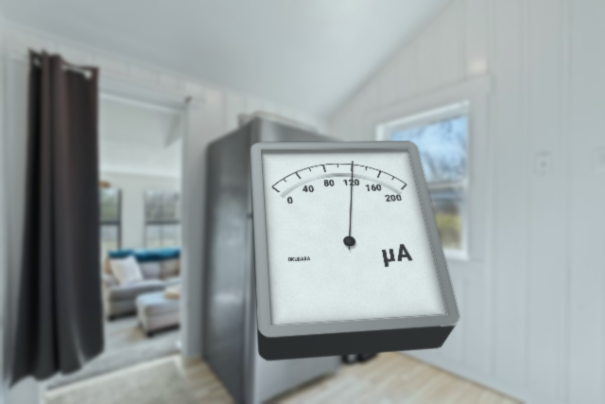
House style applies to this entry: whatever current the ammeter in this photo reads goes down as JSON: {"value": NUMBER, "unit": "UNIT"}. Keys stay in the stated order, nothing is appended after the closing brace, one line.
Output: {"value": 120, "unit": "µA"}
